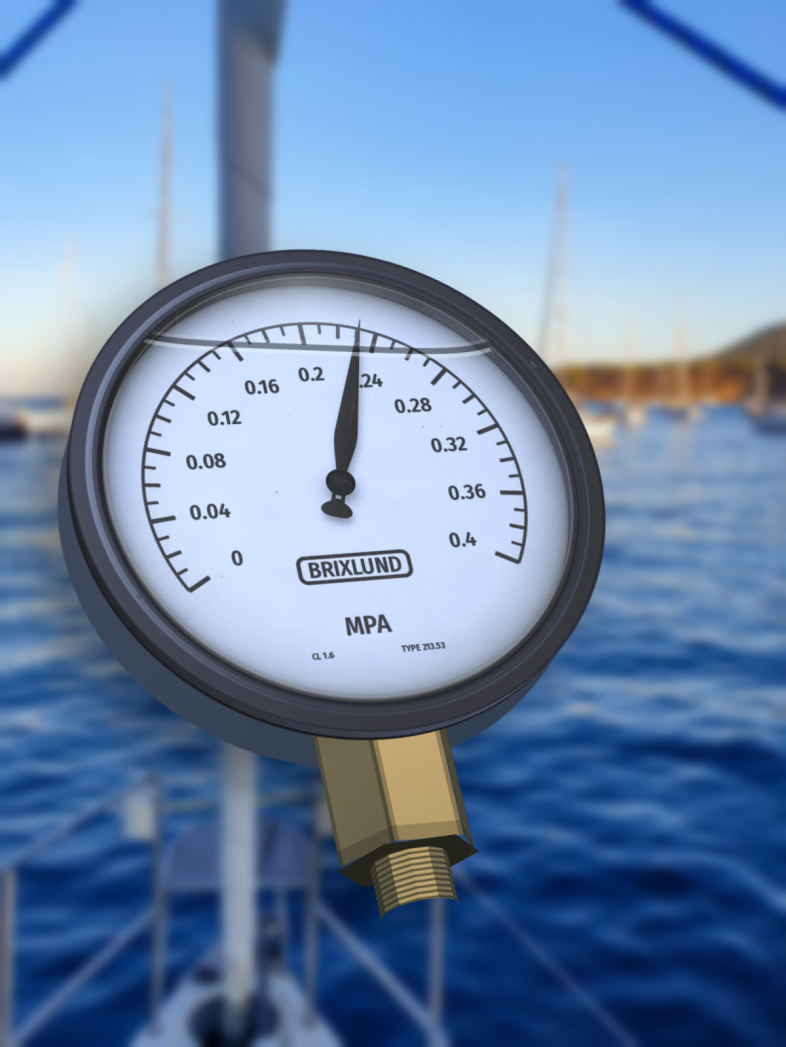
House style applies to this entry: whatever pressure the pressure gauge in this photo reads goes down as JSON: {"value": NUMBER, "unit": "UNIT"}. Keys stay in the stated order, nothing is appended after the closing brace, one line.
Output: {"value": 0.23, "unit": "MPa"}
